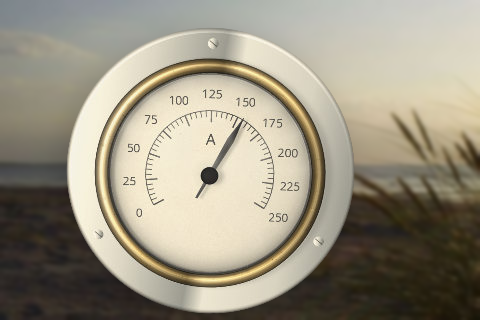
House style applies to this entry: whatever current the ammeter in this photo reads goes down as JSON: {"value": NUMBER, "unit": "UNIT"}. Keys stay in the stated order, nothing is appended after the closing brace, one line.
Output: {"value": 155, "unit": "A"}
